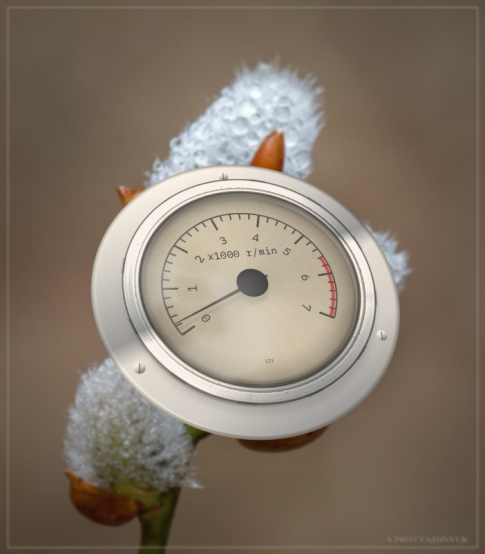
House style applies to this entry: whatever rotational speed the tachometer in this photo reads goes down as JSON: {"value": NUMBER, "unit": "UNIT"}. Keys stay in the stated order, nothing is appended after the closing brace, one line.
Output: {"value": 200, "unit": "rpm"}
